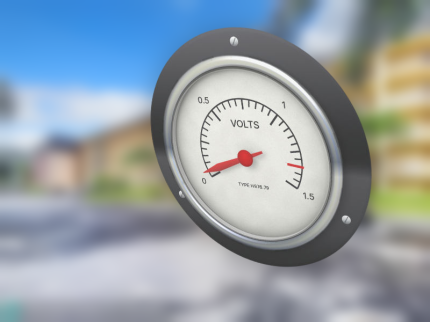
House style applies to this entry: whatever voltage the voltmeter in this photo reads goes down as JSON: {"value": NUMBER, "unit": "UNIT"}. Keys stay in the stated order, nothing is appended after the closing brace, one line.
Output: {"value": 0.05, "unit": "V"}
